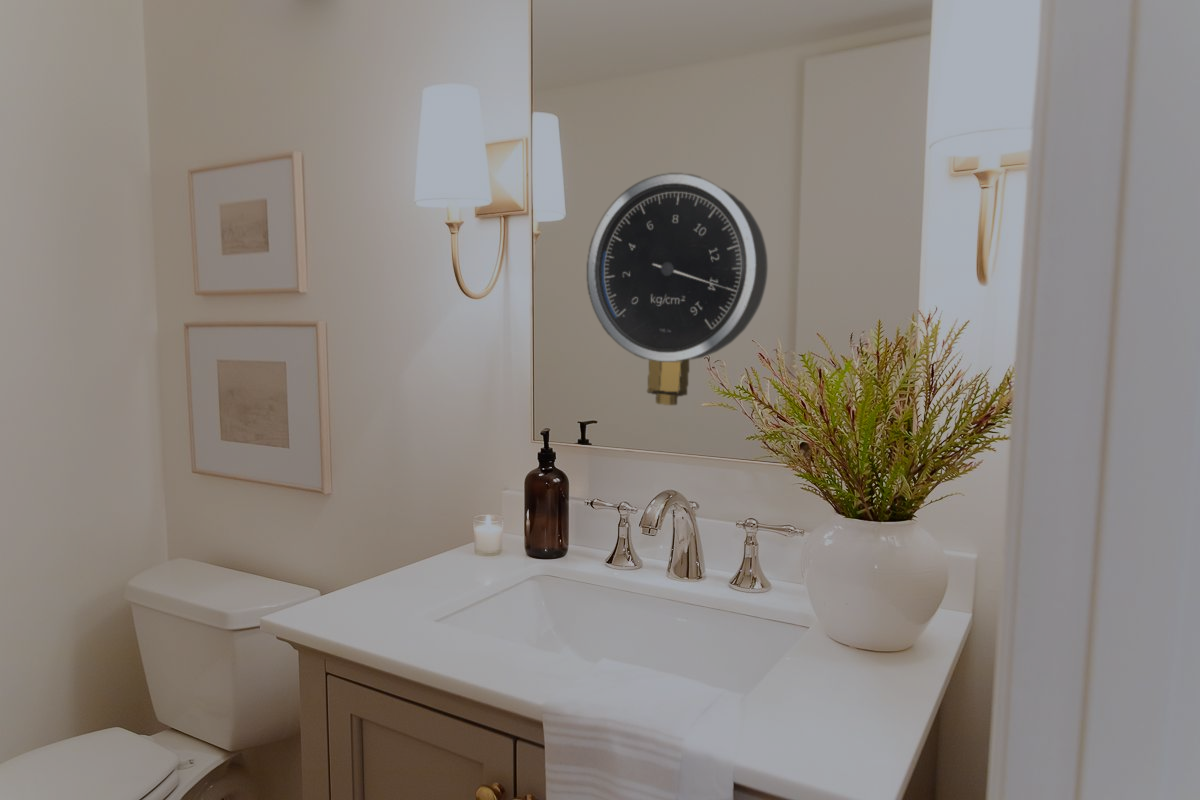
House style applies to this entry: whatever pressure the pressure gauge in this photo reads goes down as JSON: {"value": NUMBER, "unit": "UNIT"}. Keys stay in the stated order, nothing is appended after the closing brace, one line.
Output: {"value": 14, "unit": "kg/cm²"}
